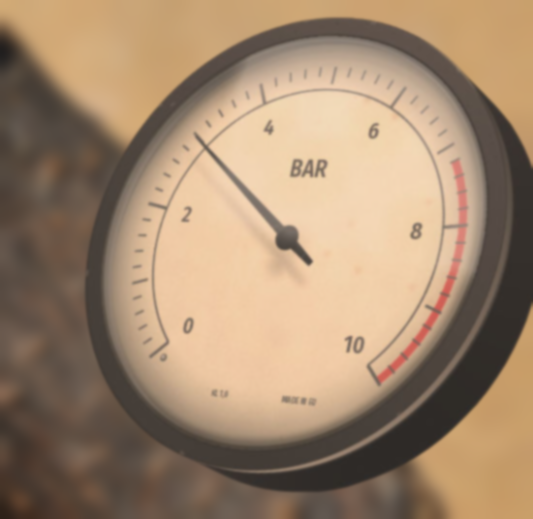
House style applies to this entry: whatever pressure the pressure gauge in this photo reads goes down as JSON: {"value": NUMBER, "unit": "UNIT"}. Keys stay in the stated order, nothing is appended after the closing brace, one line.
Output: {"value": 3, "unit": "bar"}
